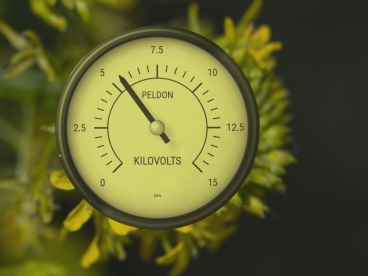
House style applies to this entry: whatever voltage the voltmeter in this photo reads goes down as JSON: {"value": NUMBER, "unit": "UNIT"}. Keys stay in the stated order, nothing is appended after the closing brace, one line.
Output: {"value": 5.5, "unit": "kV"}
